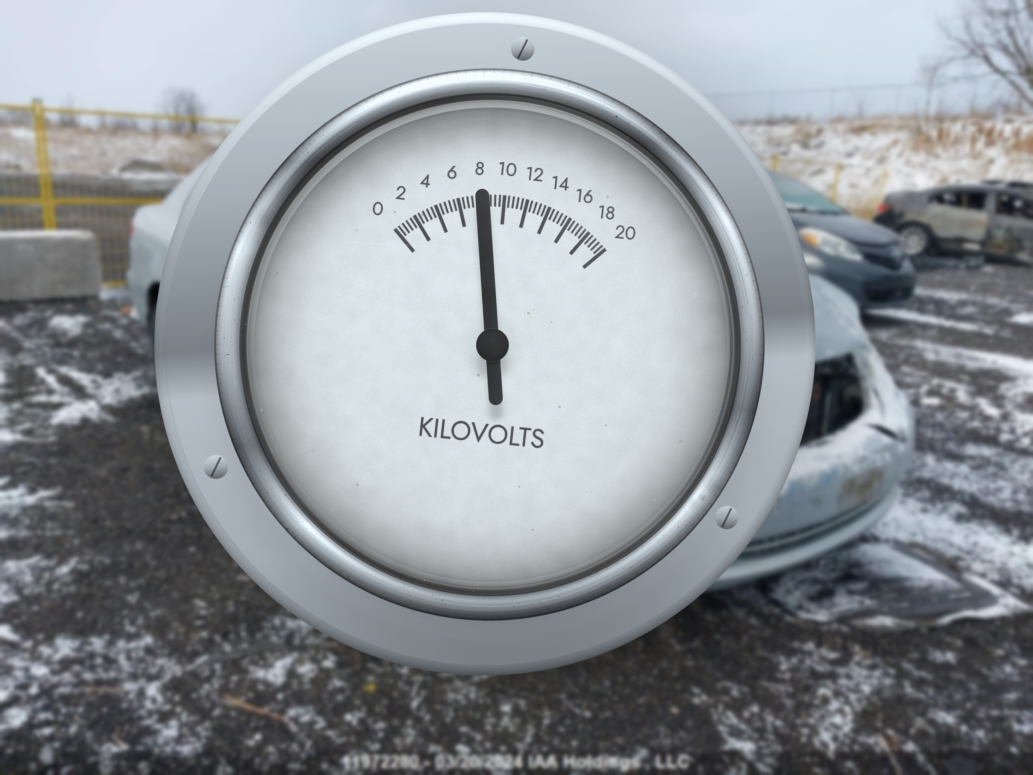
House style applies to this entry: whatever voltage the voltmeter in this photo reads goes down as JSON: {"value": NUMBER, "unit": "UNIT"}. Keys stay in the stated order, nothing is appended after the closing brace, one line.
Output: {"value": 8, "unit": "kV"}
